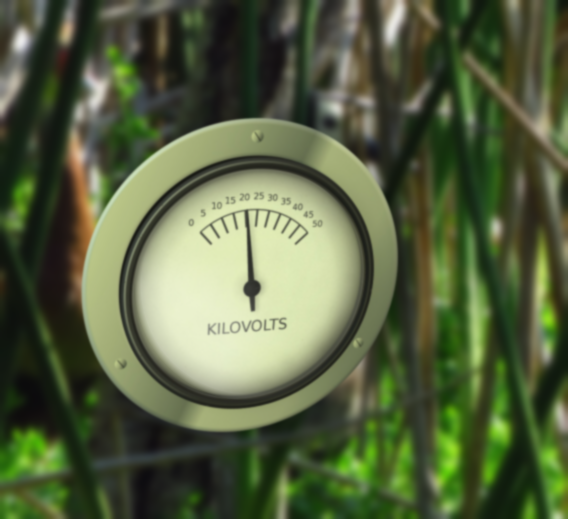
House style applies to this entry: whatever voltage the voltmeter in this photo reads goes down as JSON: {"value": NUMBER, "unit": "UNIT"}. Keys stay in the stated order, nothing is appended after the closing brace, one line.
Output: {"value": 20, "unit": "kV"}
